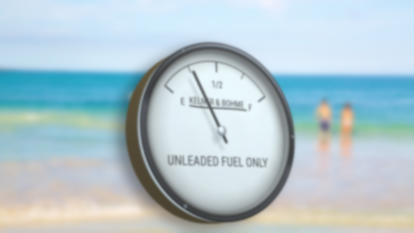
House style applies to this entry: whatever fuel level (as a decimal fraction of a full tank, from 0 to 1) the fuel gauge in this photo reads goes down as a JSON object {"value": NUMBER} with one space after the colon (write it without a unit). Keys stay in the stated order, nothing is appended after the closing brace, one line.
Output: {"value": 0.25}
